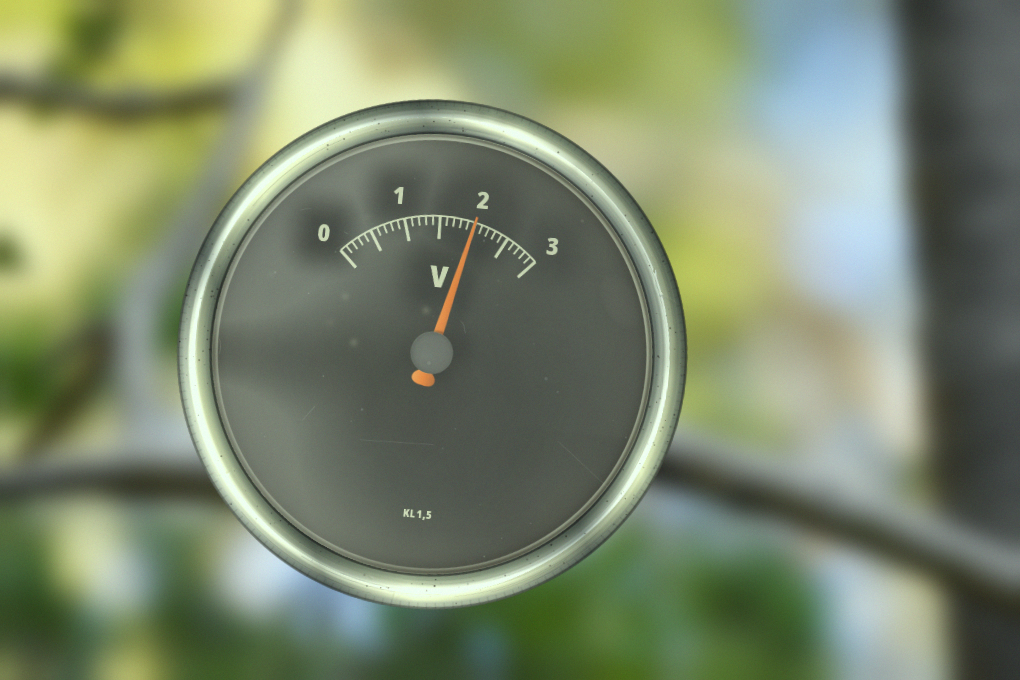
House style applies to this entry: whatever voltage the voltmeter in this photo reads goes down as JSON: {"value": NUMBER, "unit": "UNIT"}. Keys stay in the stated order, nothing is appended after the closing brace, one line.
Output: {"value": 2, "unit": "V"}
